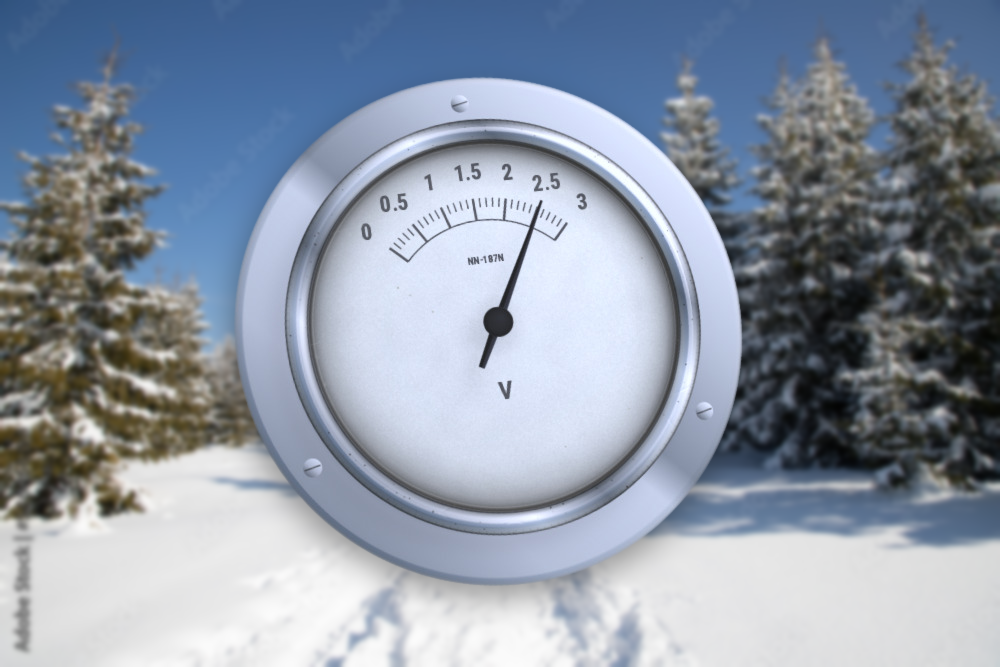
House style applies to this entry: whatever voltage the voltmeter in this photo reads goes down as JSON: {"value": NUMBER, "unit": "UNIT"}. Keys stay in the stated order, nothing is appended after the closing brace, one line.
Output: {"value": 2.5, "unit": "V"}
